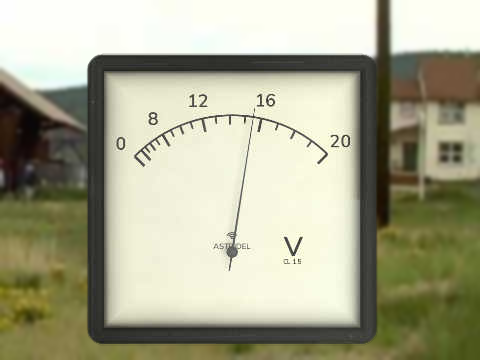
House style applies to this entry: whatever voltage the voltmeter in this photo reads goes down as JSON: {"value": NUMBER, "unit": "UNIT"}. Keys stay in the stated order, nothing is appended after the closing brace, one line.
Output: {"value": 15.5, "unit": "V"}
